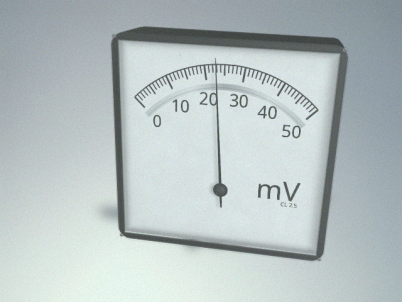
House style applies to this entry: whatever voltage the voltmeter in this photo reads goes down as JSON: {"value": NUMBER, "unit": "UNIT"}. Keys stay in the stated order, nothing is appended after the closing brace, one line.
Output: {"value": 23, "unit": "mV"}
